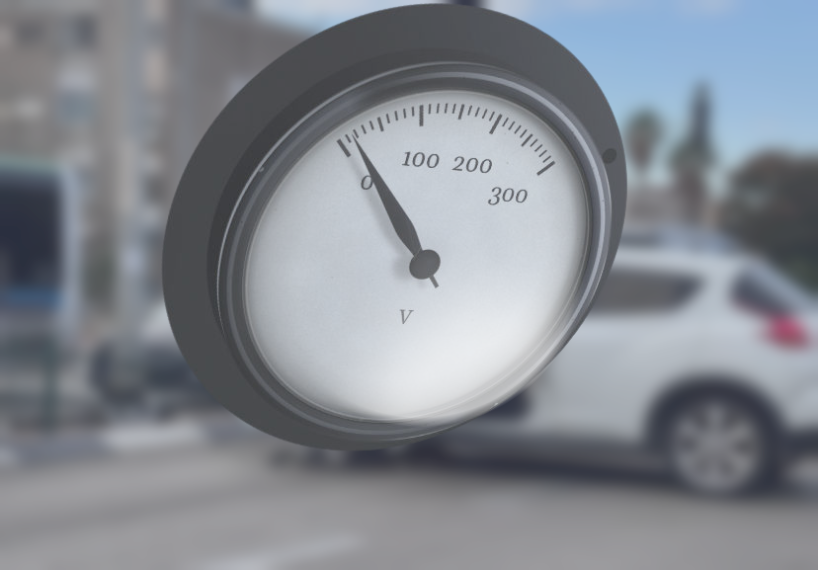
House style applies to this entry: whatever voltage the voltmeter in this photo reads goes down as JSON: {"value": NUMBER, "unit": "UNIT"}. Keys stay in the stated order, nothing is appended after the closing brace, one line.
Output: {"value": 15, "unit": "V"}
